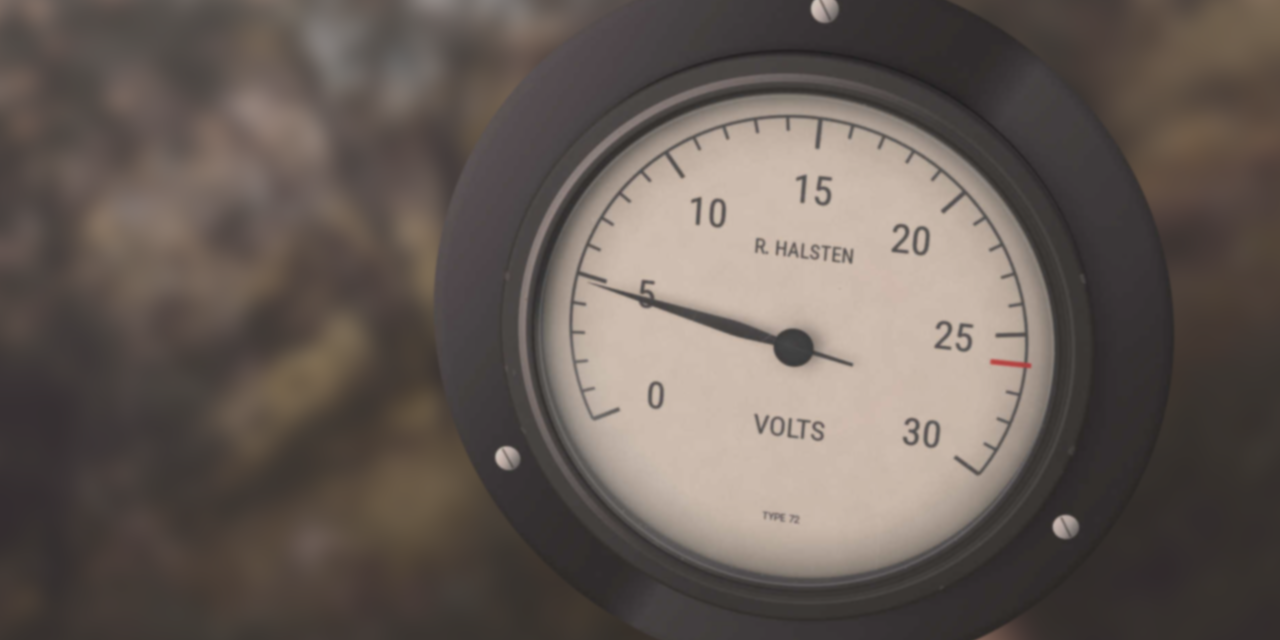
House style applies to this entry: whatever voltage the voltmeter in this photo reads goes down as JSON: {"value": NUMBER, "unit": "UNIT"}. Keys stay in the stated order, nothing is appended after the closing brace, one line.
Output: {"value": 5, "unit": "V"}
